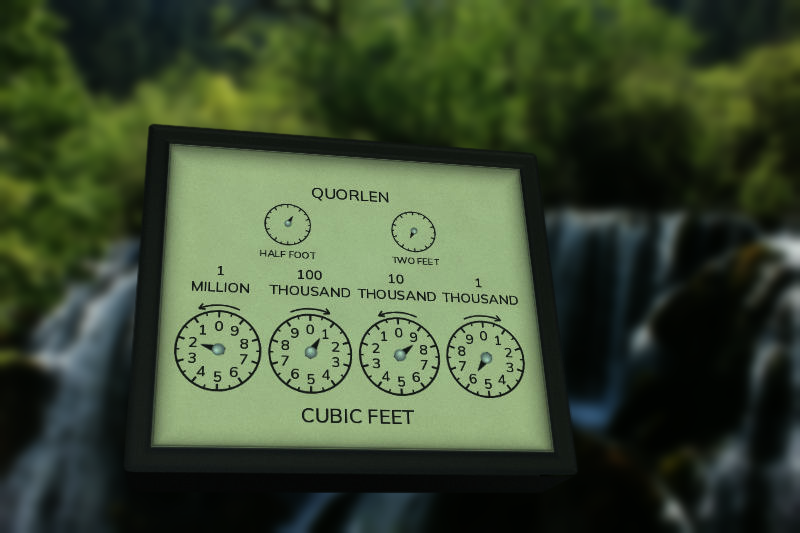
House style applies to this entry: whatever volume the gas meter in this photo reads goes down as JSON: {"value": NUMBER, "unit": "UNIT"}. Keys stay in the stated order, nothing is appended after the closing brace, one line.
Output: {"value": 208600, "unit": "ft³"}
